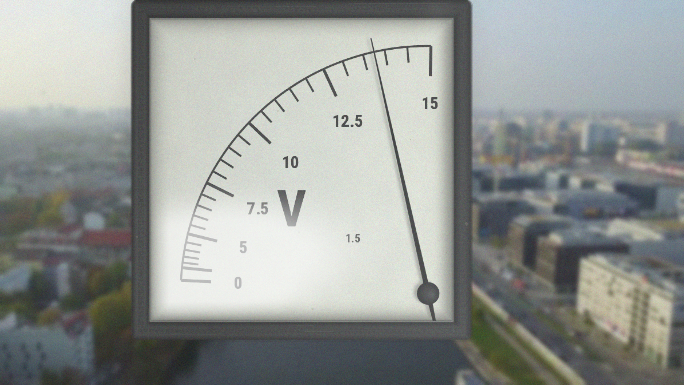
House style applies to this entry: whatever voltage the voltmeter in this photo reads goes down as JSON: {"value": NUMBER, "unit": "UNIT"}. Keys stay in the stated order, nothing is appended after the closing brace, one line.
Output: {"value": 13.75, "unit": "V"}
